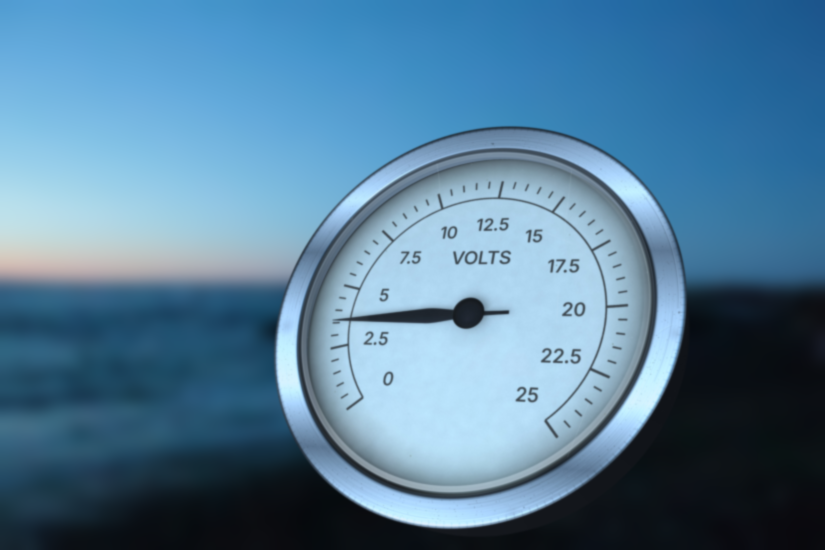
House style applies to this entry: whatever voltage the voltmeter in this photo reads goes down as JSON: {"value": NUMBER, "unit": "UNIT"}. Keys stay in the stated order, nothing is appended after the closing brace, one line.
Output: {"value": 3.5, "unit": "V"}
